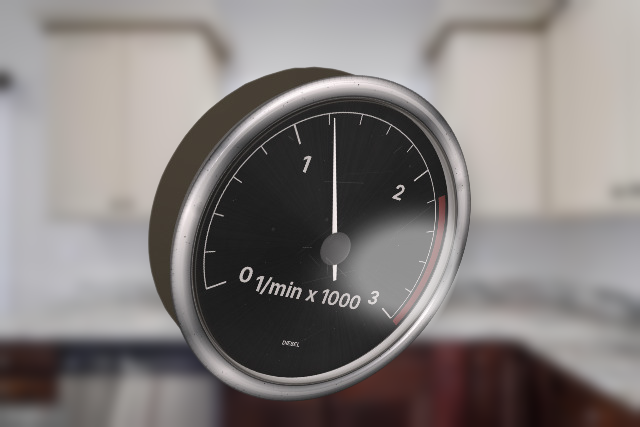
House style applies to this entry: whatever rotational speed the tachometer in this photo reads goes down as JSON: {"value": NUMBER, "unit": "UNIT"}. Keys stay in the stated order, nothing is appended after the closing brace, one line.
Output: {"value": 1200, "unit": "rpm"}
